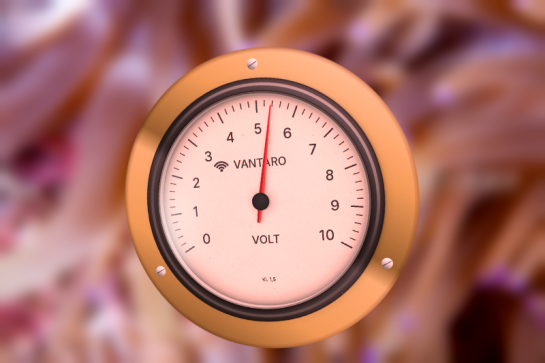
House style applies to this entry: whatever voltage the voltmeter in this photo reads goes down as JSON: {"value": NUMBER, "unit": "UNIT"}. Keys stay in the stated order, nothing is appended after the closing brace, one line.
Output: {"value": 5.4, "unit": "V"}
